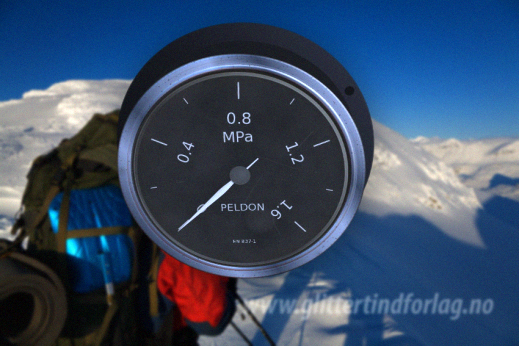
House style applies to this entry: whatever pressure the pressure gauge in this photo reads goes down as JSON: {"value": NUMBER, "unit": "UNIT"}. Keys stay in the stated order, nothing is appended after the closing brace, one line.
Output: {"value": 0, "unit": "MPa"}
